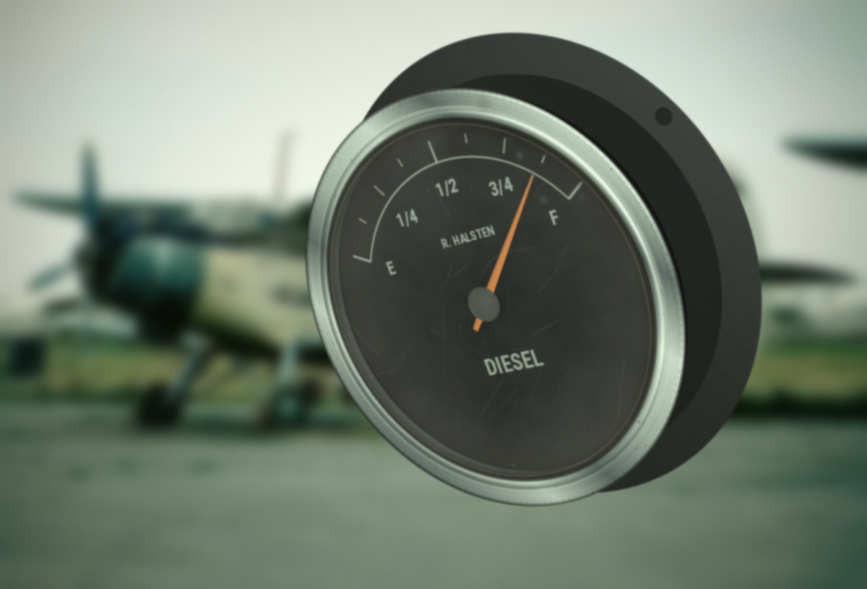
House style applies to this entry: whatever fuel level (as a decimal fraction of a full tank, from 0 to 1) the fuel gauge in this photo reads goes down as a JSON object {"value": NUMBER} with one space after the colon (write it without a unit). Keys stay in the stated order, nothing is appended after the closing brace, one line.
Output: {"value": 0.875}
